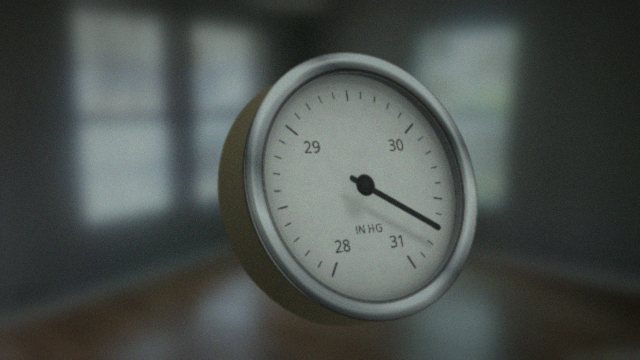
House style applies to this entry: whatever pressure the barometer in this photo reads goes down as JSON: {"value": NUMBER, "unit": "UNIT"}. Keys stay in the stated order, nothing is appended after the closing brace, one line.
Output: {"value": 30.7, "unit": "inHg"}
